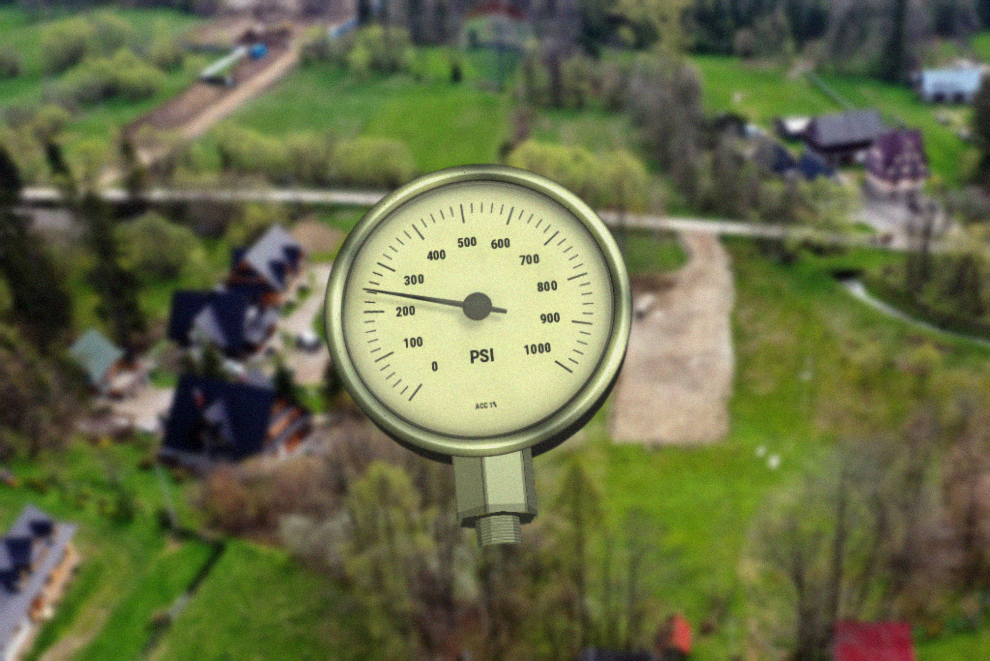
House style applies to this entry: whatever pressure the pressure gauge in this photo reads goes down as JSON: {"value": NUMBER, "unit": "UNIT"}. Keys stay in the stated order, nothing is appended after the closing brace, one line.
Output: {"value": 240, "unit": "psi"}
